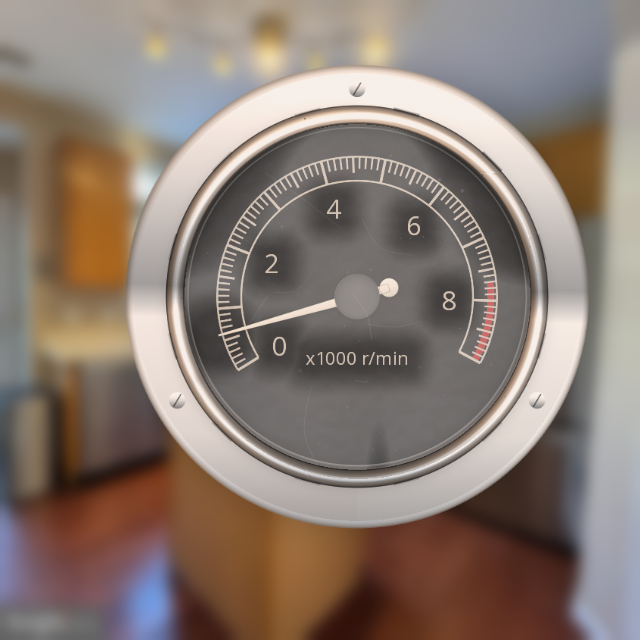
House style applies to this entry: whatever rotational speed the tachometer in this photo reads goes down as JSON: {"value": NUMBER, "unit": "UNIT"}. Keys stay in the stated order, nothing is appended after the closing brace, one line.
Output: {"value": 600, "unit": "rpm"}
